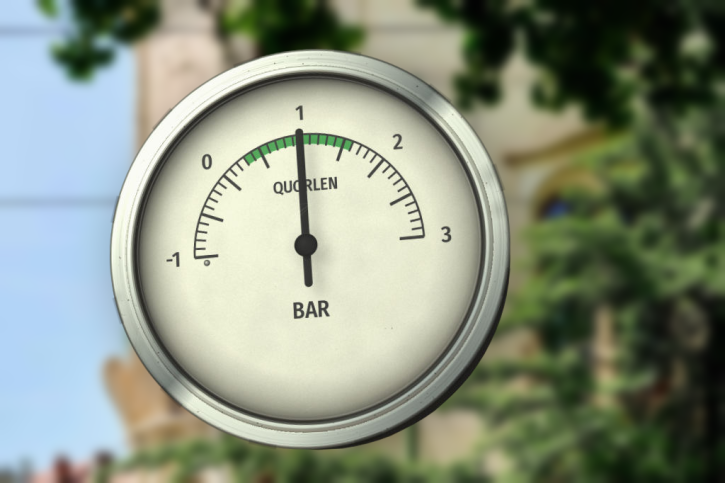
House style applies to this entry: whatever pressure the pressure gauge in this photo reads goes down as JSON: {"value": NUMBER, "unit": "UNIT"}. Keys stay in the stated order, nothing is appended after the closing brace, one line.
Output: {"value": 1, "unit": "bar"}
